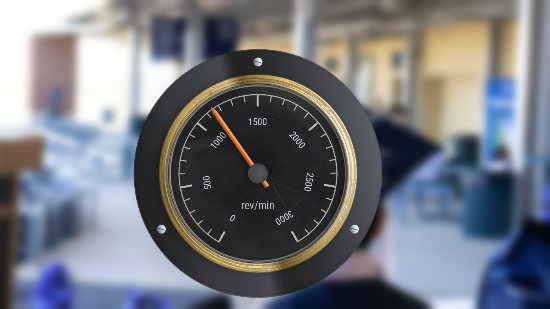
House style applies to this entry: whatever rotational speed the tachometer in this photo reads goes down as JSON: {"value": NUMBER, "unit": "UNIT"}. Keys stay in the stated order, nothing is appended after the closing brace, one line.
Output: {"value": 1150, "unit": "rpm"}
